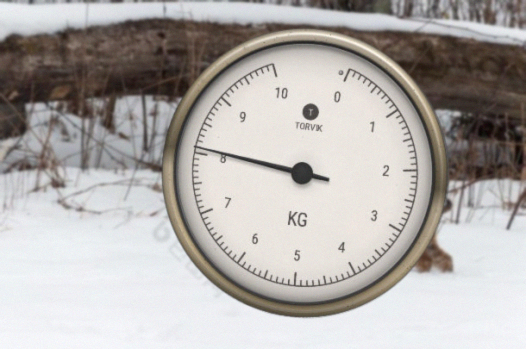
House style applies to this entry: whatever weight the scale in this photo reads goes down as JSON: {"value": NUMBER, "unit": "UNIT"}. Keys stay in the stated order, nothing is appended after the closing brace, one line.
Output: {"value": 8.1, "unit": "kg"}
